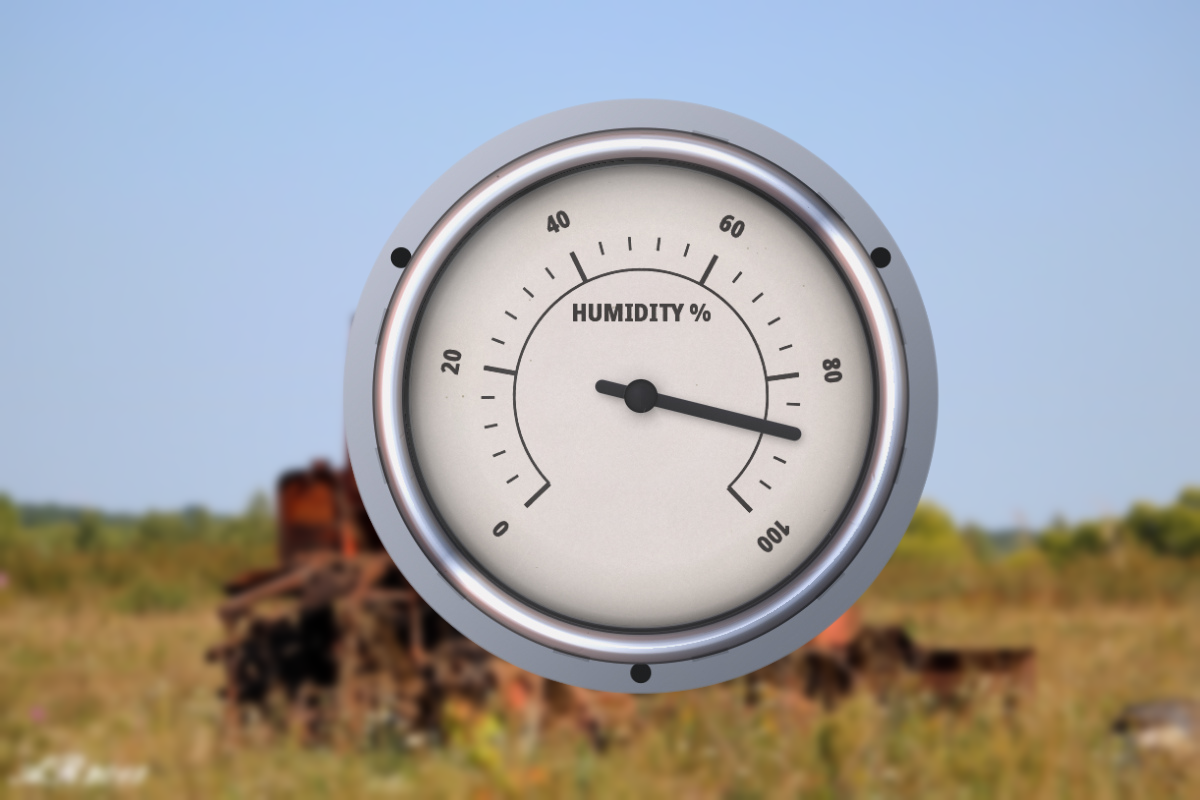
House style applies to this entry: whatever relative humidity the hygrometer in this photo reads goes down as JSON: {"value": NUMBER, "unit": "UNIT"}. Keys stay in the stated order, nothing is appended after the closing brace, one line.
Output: {"value": 88, "unit": "%"}
